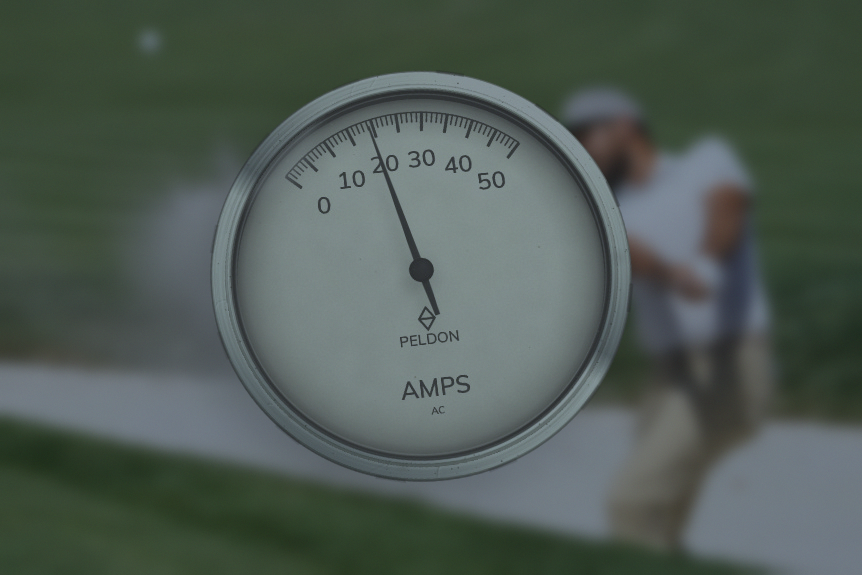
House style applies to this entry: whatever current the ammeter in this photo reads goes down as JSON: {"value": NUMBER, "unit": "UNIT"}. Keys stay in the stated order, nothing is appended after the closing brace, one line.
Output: {"value": 19, "unit": "A"}
